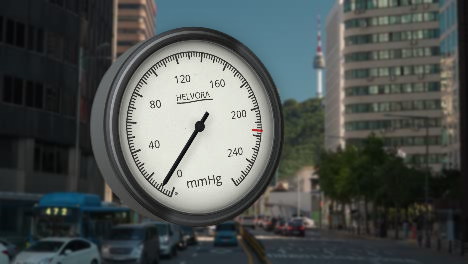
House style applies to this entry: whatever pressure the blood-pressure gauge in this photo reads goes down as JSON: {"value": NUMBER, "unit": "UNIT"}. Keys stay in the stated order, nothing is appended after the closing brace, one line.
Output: {"value": 10, "unit": "mmHg"}
